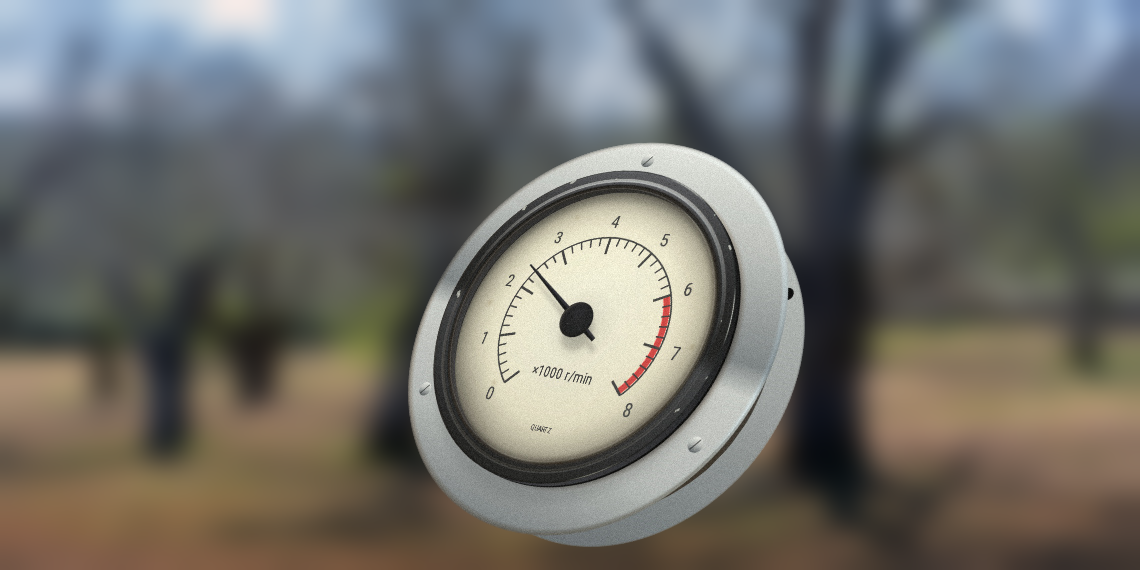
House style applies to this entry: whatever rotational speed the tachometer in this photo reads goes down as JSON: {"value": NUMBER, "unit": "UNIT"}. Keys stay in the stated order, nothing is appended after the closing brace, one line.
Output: {"value": 2400, "unit": "rpm"}
